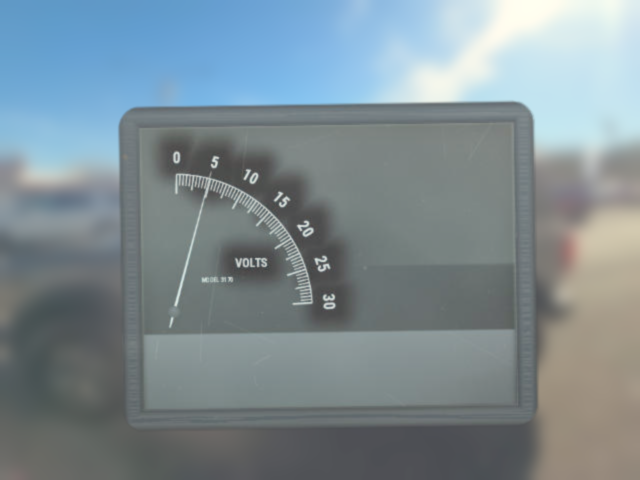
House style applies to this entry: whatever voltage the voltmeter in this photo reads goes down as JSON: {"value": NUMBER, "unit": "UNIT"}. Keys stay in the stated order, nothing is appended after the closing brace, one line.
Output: {"value": 5, "unit": "V"}
